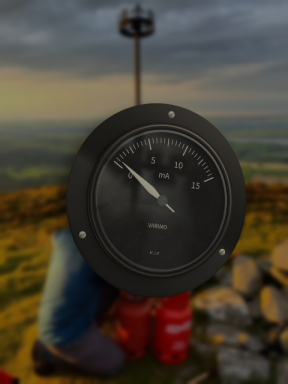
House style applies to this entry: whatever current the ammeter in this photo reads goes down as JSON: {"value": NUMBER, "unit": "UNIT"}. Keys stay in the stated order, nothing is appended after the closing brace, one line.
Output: {"value": 0.5, "unit": "mA"}
